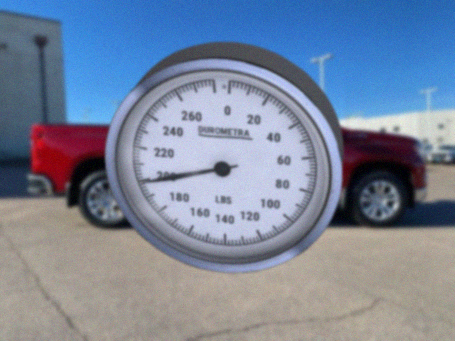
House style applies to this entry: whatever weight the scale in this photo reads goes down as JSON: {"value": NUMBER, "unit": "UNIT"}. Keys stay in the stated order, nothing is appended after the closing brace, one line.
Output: {"value": 200, "unit": "lb"}
